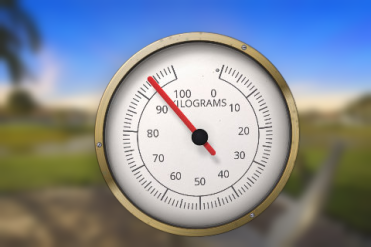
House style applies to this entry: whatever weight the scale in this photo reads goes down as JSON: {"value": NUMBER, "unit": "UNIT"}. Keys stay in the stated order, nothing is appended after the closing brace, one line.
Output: {"value": 94, "unit": "kg"}
